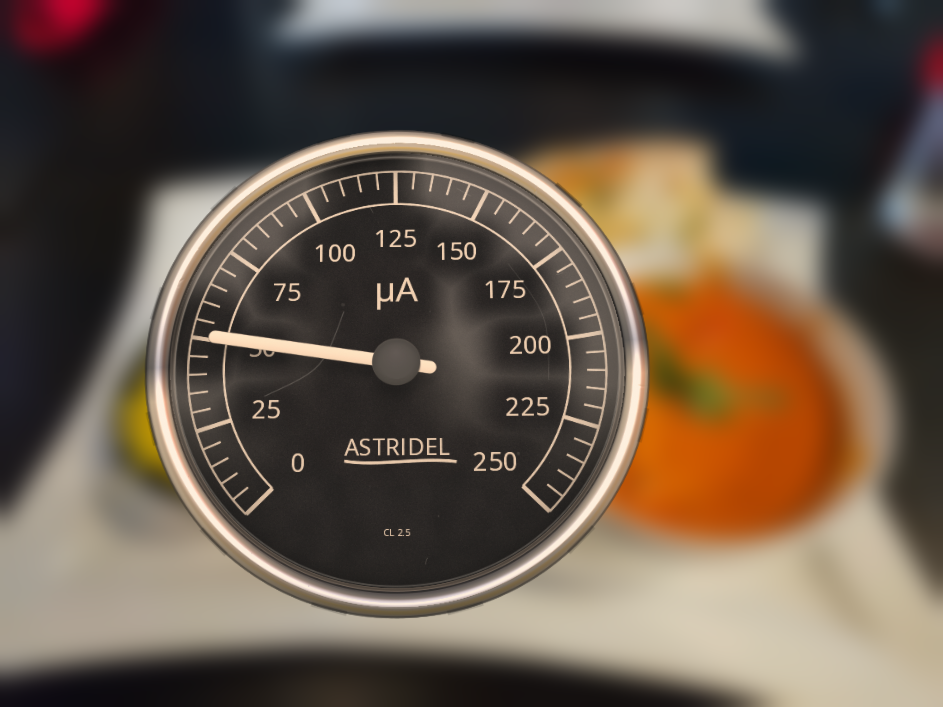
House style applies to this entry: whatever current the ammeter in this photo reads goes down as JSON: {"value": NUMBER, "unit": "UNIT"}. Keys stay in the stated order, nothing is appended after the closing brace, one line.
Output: {"value": 50, "unit": "µA"}
